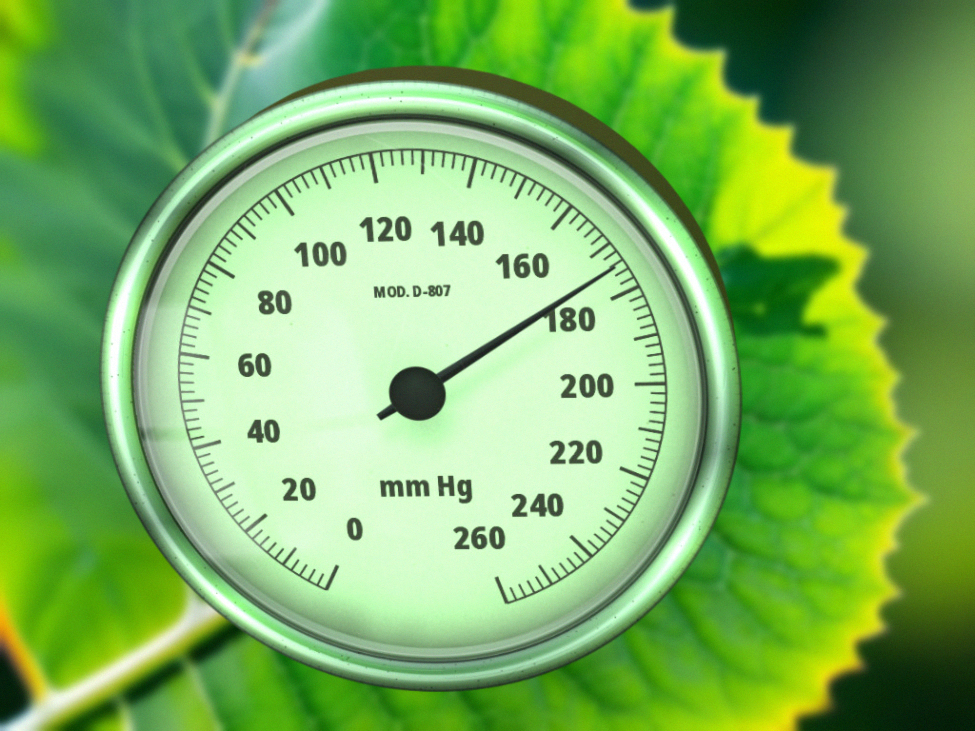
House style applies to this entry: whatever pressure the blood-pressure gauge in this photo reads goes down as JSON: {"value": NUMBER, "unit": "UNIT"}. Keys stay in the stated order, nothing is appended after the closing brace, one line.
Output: {"value": 174, "unit": "mmHg"}
